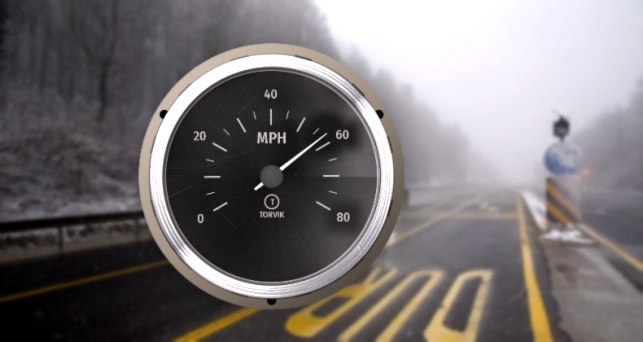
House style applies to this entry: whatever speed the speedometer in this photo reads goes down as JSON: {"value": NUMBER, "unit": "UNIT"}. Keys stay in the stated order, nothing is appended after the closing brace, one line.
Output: {"value": 57.5, "unit": "mph"}
